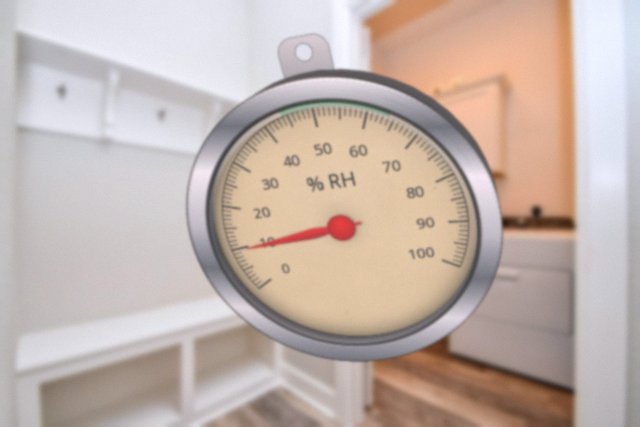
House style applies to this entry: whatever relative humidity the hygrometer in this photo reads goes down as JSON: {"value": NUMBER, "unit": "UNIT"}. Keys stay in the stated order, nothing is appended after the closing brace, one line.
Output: {"value": 10, "unit": "%"}
